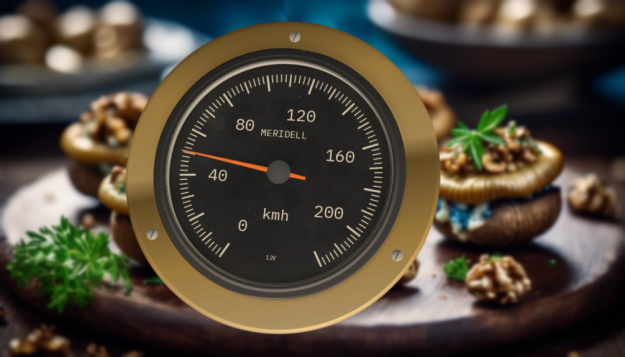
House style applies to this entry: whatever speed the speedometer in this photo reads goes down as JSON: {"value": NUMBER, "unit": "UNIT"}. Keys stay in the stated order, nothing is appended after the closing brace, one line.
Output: {"value": 50, "unit": "km/h"}
